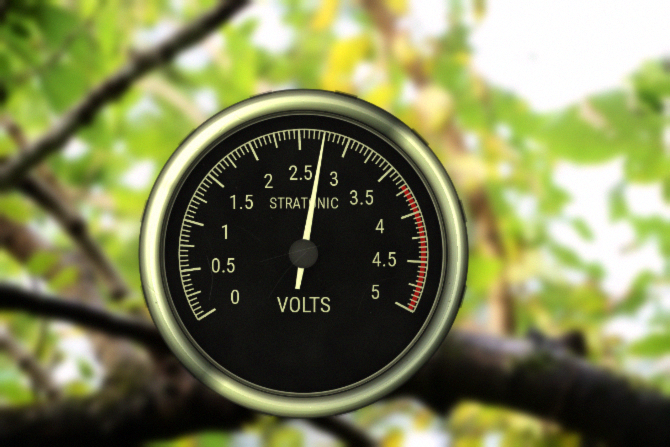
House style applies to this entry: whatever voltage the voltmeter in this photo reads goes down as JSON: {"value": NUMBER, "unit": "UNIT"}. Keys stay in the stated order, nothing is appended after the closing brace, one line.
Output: {"value": 2.75, "unit": "V"}
